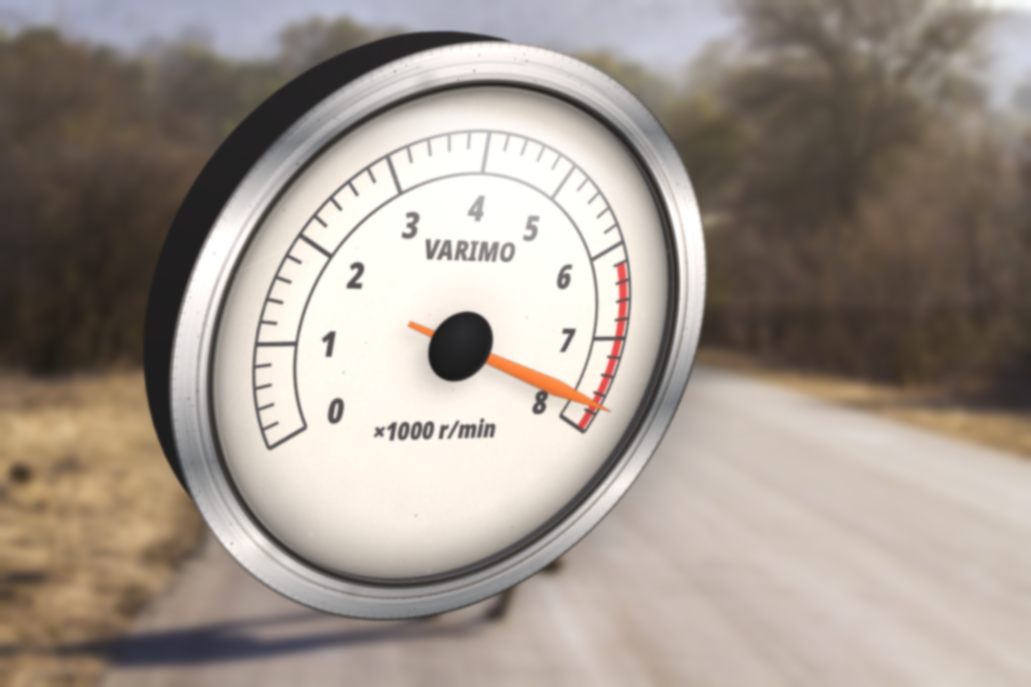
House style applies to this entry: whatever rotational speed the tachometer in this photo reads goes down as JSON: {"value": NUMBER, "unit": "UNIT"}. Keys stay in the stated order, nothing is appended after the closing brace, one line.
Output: {"value": 7700, "unit": "rpm"}
